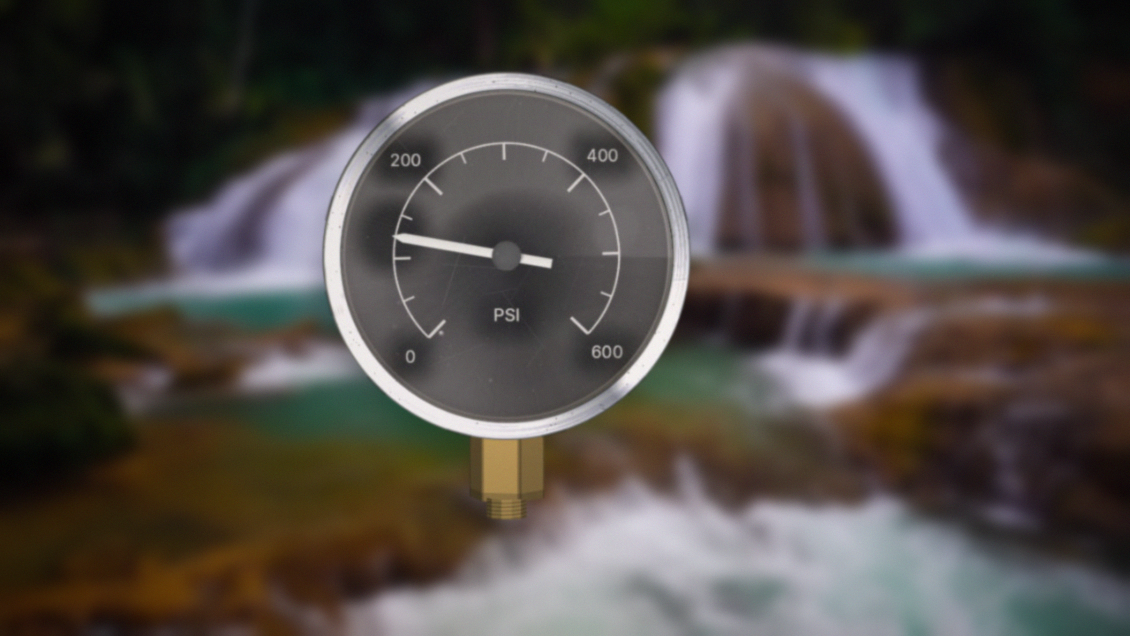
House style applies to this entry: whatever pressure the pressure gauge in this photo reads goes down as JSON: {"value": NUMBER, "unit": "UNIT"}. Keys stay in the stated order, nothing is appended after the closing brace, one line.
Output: {"value": 125, "unit": "psi"}
